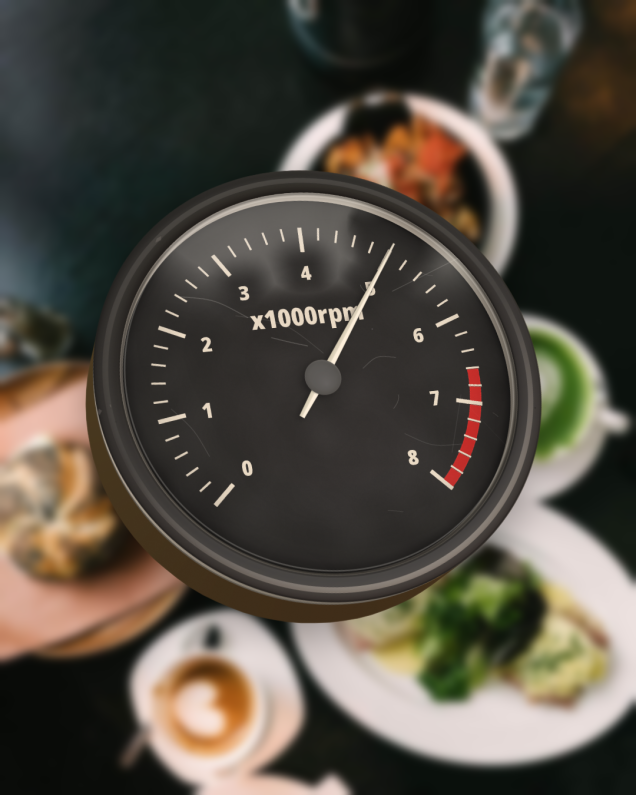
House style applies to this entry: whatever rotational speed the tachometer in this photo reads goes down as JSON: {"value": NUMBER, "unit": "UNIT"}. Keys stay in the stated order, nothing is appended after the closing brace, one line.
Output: {"value": 5000, "unit": "rpm"}
